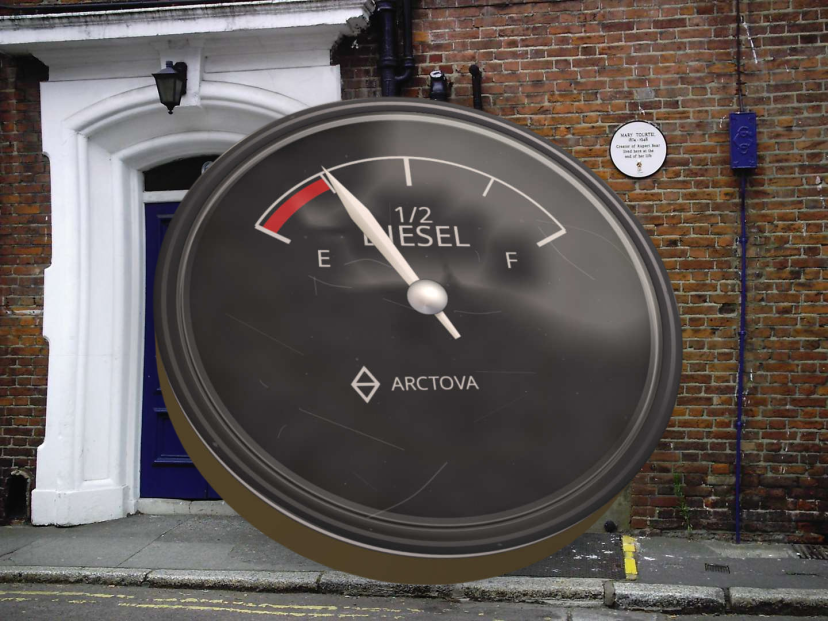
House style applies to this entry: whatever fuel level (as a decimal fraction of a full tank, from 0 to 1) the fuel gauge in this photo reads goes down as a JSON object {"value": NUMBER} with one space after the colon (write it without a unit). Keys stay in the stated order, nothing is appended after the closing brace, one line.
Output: {"value": 0.25}
